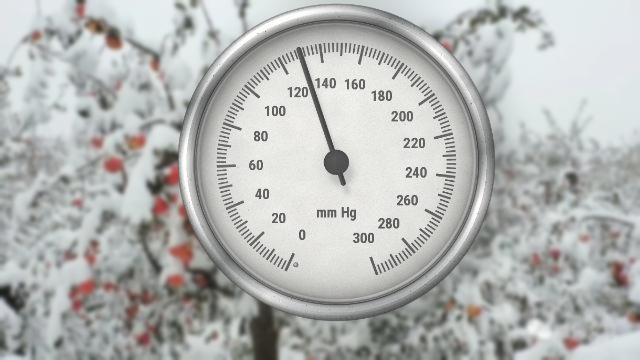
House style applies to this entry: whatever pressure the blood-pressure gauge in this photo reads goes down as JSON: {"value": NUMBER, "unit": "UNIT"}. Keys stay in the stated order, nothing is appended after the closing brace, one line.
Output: {"value": 130, "unit": "mmHg"}
